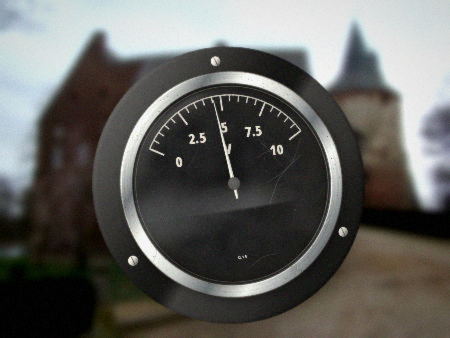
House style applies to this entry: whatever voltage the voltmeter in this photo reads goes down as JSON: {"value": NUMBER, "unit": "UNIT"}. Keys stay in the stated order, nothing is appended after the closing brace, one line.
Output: {"value": 4.5, "unit": "V"}
